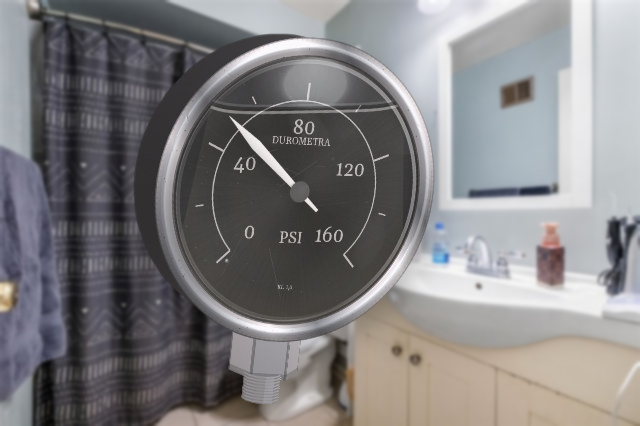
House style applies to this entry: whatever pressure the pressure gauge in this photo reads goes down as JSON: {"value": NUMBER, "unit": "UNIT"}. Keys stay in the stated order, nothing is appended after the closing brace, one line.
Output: {"value": 50, "unit": "psi"}
